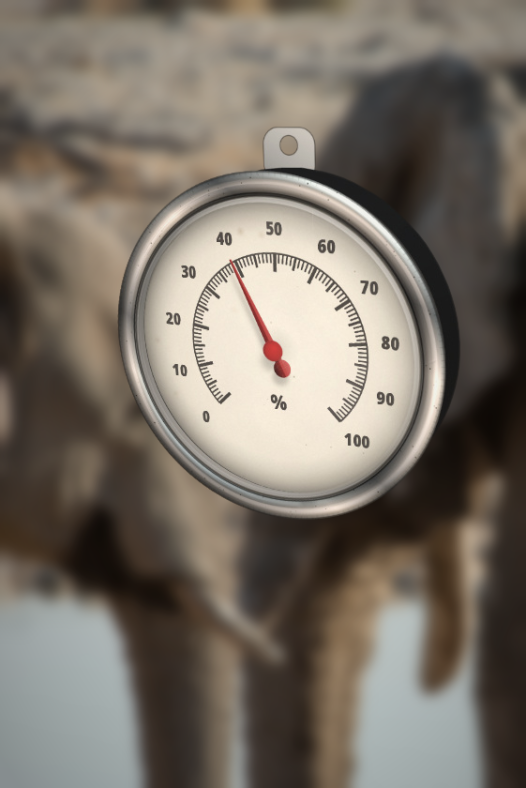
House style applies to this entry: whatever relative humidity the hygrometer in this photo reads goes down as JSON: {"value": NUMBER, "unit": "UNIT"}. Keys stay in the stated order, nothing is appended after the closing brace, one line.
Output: {"value": 40, "unit": "%"}
